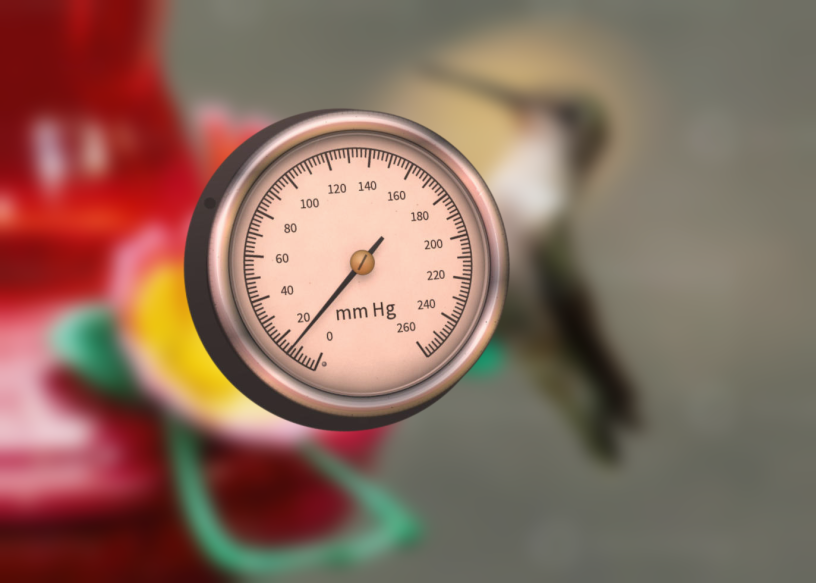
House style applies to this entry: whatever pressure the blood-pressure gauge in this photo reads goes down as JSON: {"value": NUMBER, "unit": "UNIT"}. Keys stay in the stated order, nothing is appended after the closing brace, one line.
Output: {"value": 14, "unit": "mmHg"}
